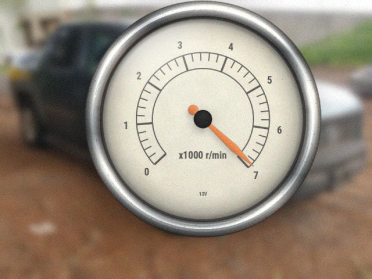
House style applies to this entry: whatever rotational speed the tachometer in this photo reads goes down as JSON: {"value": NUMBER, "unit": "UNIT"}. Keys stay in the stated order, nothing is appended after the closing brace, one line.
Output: {"value": 6900, "unit": "rpm"}
